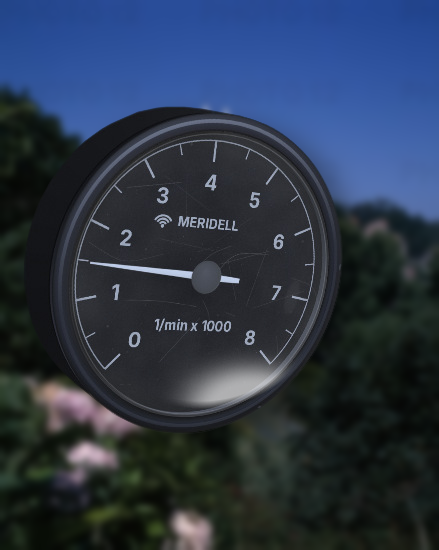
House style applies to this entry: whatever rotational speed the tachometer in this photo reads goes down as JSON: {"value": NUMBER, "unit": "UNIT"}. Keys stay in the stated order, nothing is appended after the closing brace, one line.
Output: {"value": 1500, "unit": "rpm"}
